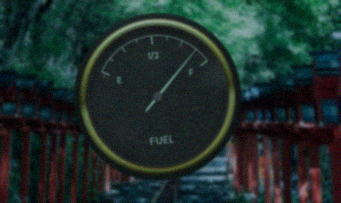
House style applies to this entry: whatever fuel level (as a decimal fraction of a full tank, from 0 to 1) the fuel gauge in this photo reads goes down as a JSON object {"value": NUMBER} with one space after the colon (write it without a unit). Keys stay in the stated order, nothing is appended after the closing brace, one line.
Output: {"value": 0.875}
